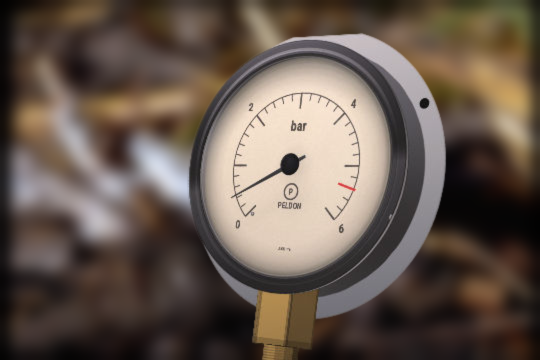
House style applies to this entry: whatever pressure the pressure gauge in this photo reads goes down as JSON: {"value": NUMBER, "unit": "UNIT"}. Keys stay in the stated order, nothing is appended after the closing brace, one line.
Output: {"value": 0.4, "unit": "bar"}
